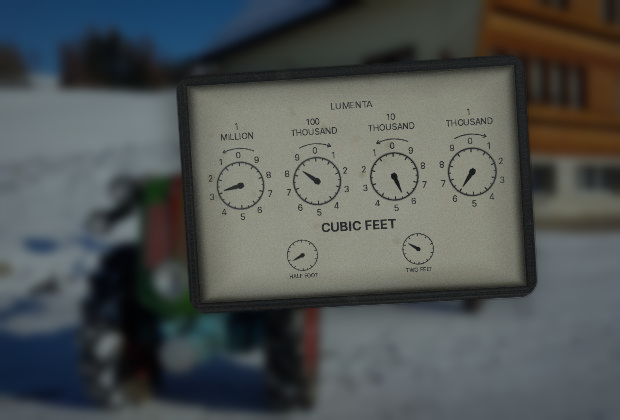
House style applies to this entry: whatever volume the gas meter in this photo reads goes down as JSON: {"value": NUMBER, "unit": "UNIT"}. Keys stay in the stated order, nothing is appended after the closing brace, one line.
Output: {"value": 285600, "unit": "ft³"}
